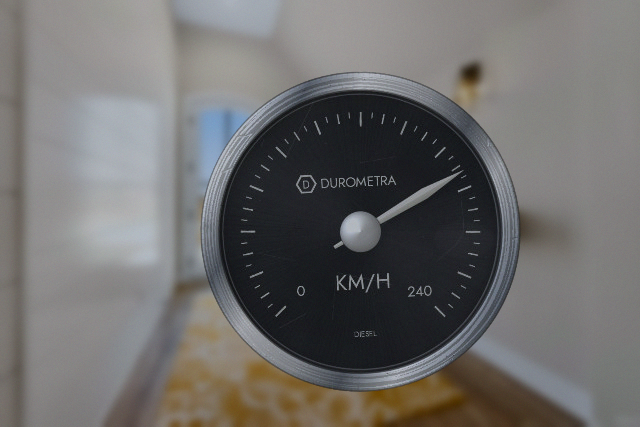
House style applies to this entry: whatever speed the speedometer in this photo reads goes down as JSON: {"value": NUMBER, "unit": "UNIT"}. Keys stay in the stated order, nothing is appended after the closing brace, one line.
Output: {"value": 172.5, "unit": "km/h"}
